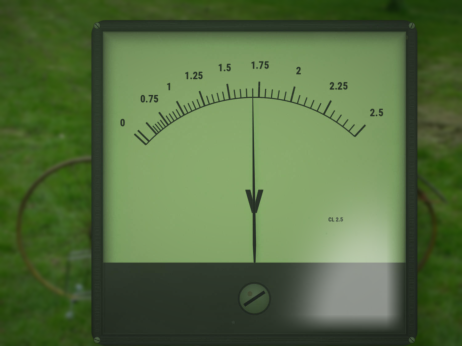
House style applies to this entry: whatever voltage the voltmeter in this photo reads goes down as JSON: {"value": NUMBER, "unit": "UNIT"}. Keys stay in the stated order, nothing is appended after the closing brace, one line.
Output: {"value": 1.7, "unit": "V"}
